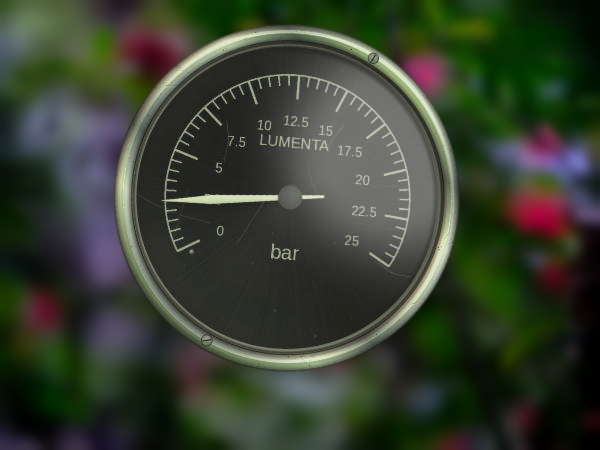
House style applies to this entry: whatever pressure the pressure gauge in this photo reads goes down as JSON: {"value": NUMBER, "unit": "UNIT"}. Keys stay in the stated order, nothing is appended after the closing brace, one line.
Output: {"value": 2.5, "unit": "bar"}
